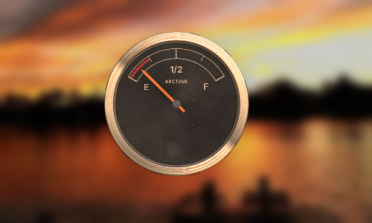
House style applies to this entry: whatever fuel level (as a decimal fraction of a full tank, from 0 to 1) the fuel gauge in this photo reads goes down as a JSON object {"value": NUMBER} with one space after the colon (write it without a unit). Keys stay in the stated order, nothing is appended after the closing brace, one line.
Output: {"value": 0.125}
